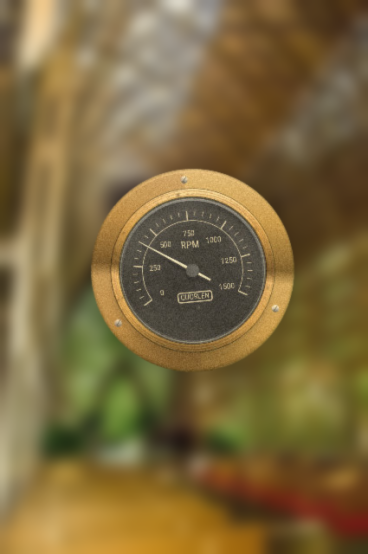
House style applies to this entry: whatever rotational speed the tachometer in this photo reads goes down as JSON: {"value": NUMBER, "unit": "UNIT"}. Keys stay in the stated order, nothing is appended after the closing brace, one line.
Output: {"value": 400, "unit": "rpm"}
